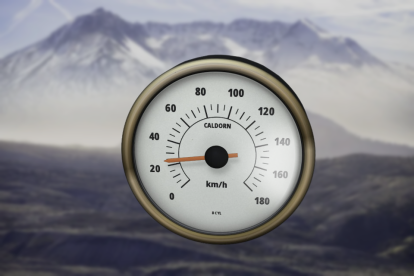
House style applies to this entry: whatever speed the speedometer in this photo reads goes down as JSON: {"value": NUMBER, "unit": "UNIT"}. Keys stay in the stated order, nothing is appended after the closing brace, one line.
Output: {"value": 25, "unit": "km/h"}
